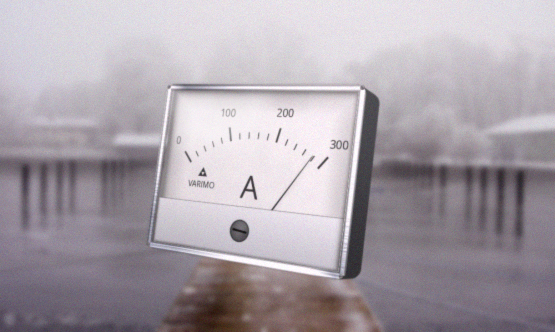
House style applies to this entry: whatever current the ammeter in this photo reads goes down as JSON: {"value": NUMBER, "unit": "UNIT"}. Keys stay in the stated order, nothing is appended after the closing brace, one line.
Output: {"value": 280, "unit": "A"}
